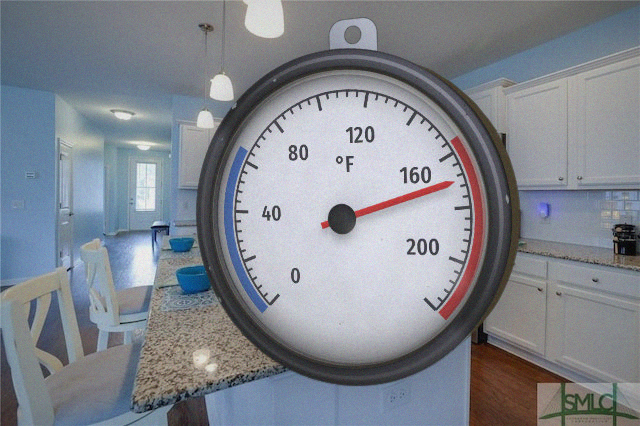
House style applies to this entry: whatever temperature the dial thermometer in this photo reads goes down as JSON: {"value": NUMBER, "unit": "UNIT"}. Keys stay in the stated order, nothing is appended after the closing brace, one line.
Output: {"value": 170, "unit": "°F"}
